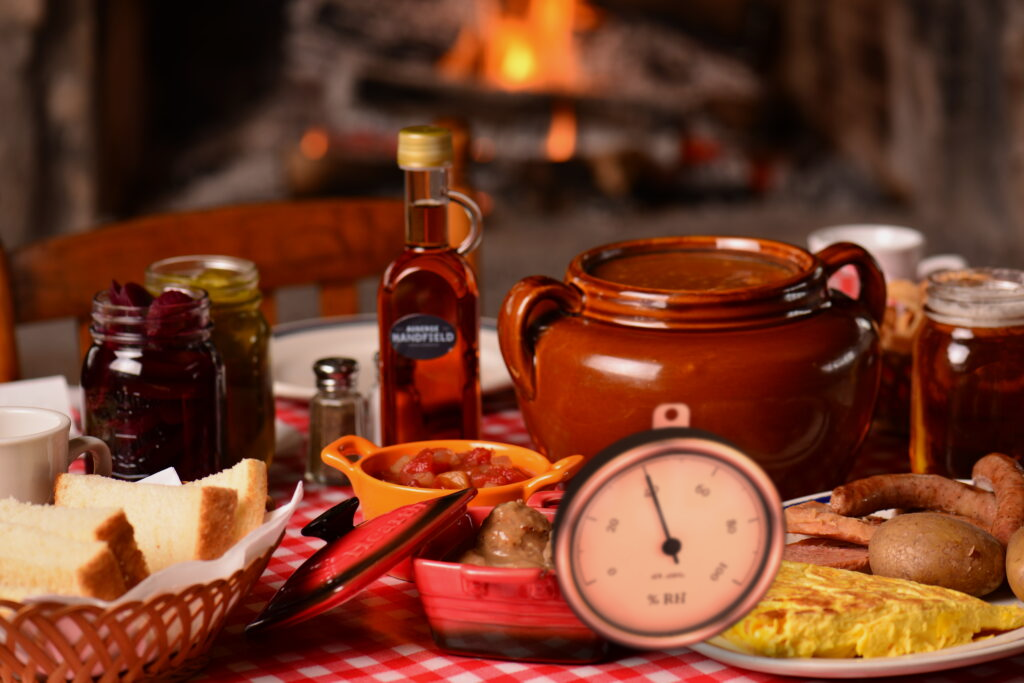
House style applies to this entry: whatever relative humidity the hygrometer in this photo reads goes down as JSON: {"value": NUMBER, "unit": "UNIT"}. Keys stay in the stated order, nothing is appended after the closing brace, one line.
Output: {"value": 40, "unit": "%"}
